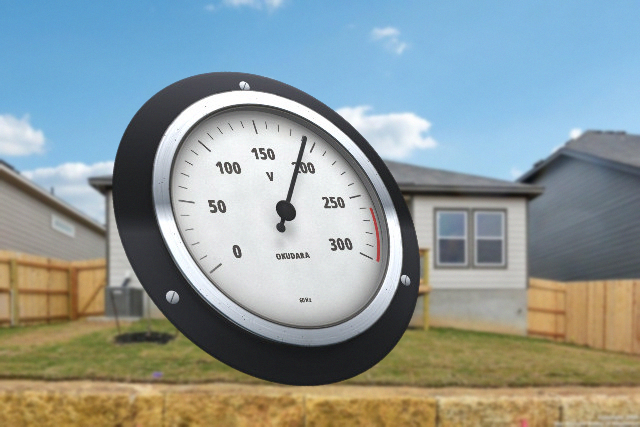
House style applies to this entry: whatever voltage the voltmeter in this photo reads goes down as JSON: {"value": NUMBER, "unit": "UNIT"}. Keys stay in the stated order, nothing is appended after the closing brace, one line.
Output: {"value": 190, "unit": "V"}
